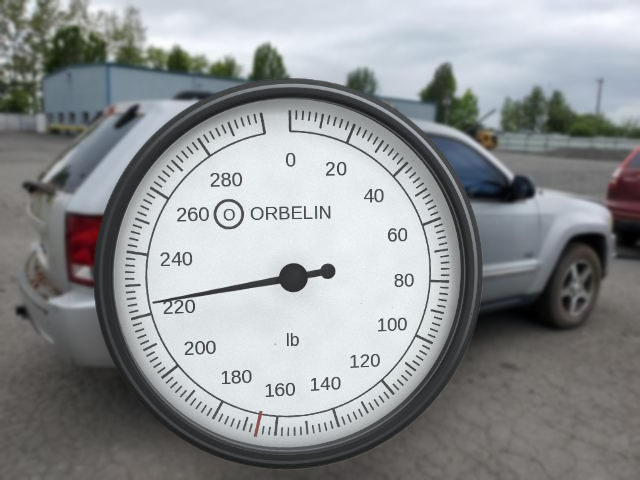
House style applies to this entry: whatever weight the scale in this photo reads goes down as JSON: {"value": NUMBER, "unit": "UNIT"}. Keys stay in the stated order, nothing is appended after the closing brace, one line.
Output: {"value": 224, "unit": "lb"}
